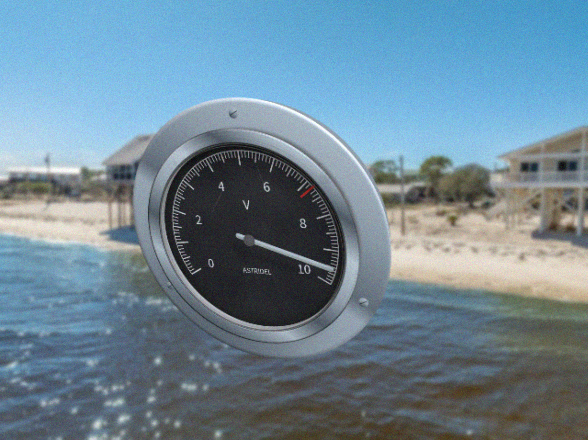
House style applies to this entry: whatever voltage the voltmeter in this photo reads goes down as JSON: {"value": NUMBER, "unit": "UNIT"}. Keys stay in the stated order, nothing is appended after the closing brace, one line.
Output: {"value": 9.5, "unit": "V"}
